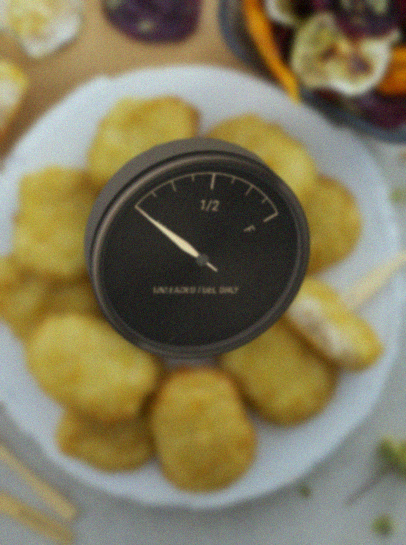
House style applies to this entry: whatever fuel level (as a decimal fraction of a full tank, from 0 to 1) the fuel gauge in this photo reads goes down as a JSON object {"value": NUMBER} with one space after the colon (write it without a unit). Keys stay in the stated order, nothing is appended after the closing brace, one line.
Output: {"value": 0}
